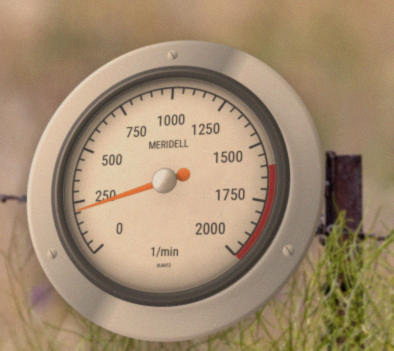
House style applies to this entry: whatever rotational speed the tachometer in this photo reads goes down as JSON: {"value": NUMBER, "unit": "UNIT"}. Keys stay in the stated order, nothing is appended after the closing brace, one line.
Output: {"value": 200, "unit": "rpm"}
